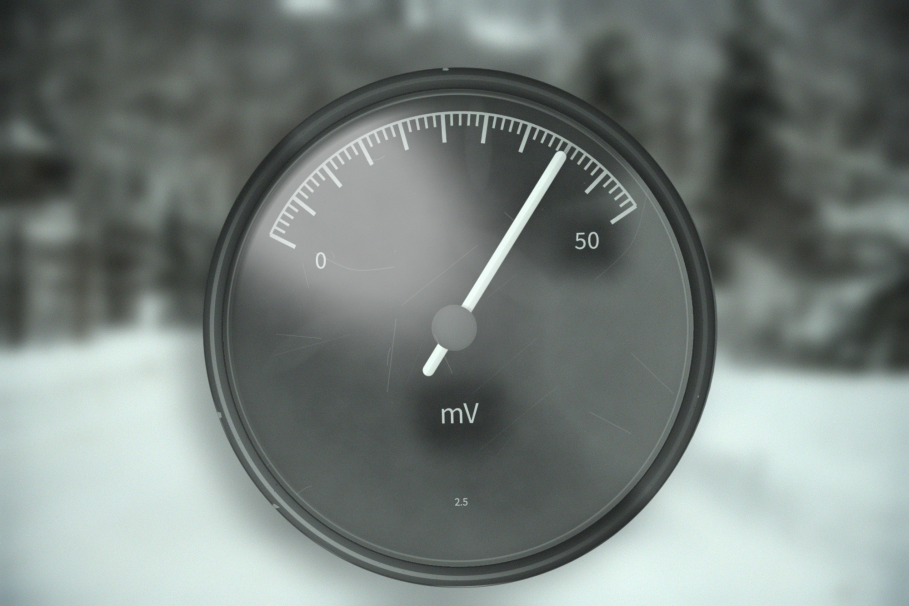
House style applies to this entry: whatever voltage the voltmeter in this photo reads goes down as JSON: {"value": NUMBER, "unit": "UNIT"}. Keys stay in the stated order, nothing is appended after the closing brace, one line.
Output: {"value": 40, "unit": "mV"}
